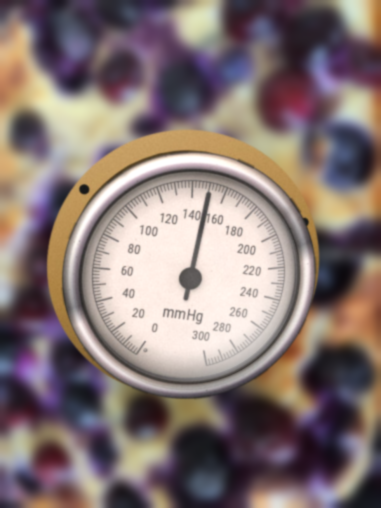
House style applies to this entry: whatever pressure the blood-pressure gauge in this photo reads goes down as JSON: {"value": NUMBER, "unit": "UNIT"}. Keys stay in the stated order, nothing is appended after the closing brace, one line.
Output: {"value": 150, "unit": "mmHg"}
